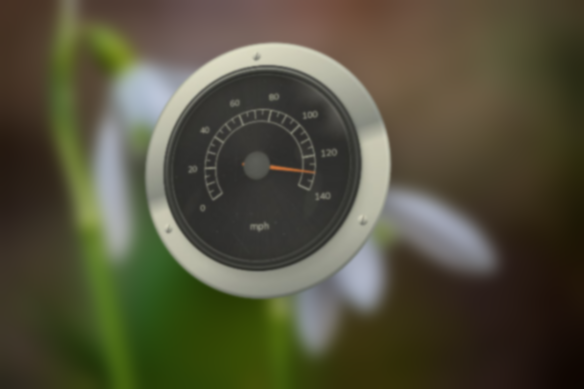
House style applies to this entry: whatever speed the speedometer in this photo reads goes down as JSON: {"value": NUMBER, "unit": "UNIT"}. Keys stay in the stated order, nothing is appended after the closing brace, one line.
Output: {"value": 130, "unit": "mph"}
